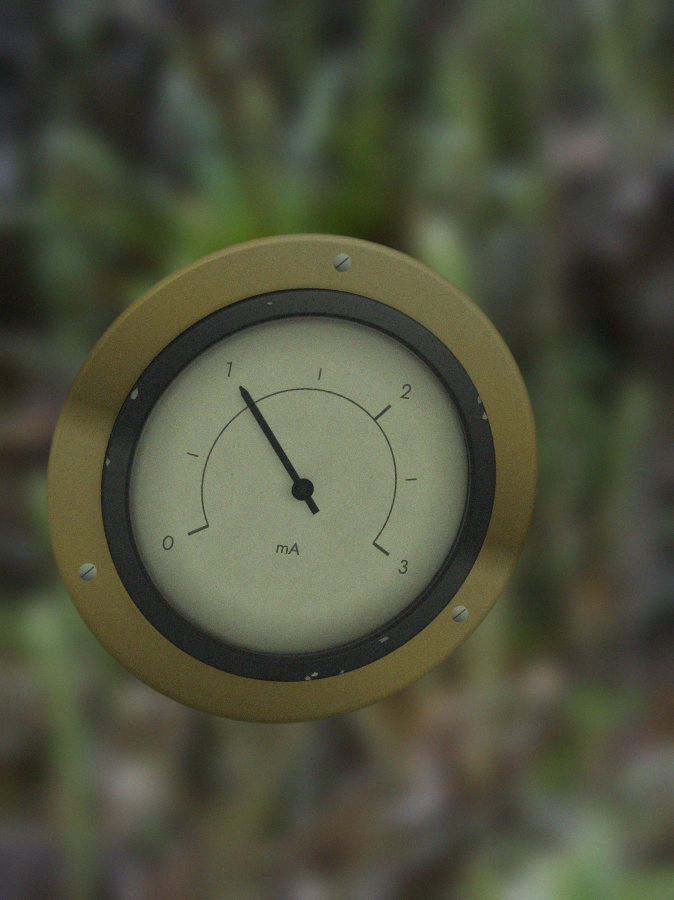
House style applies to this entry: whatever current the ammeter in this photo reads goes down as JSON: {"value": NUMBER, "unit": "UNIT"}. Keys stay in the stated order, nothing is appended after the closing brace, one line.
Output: {"value": 1, "unit": "mA"}
